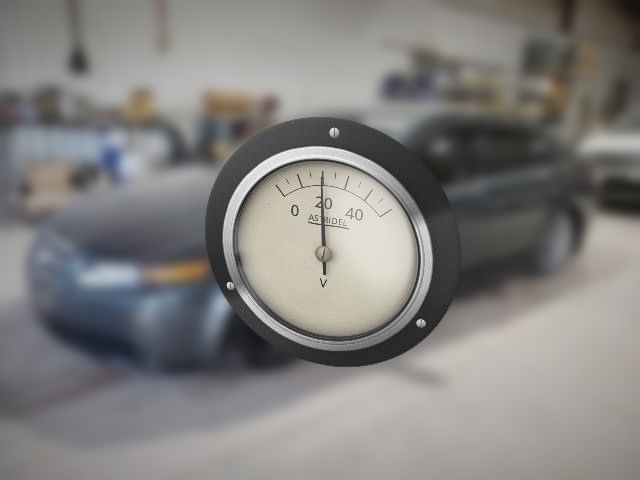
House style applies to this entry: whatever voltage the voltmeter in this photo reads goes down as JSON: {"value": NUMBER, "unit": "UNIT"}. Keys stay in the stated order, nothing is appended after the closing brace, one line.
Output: {"value": 20, "unit": "V"}
